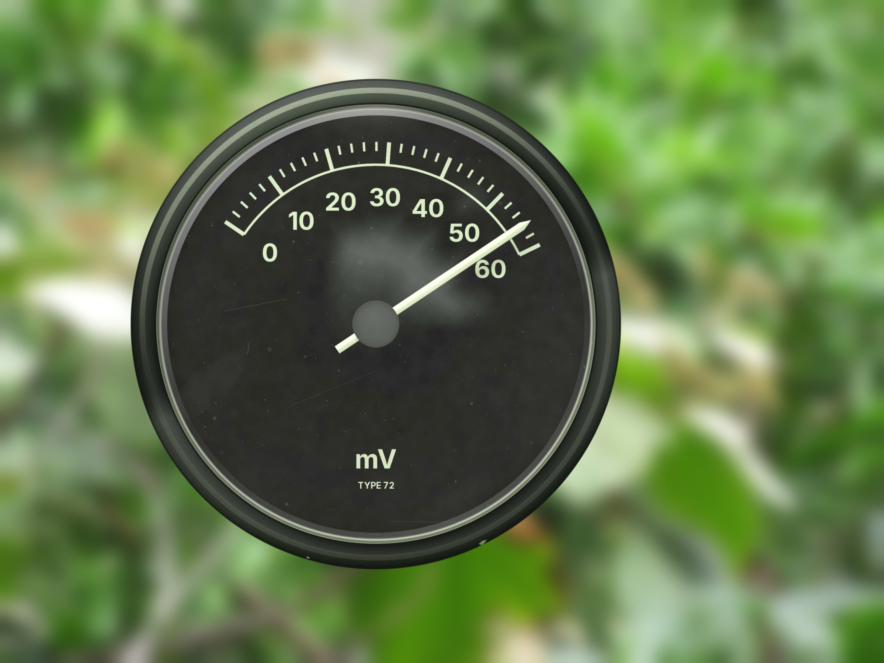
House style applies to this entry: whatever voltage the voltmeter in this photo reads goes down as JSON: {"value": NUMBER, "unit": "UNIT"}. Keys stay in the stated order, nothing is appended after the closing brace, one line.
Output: {"value": 56, "unit": "mV"}
